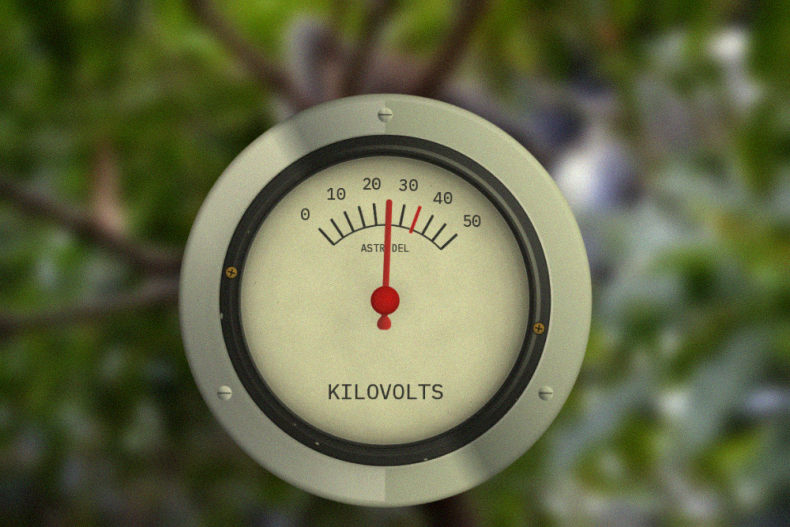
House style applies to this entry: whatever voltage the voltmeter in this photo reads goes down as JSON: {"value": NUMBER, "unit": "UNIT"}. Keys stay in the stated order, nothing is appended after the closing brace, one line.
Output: {"value": 25, "unit": "kV"}
